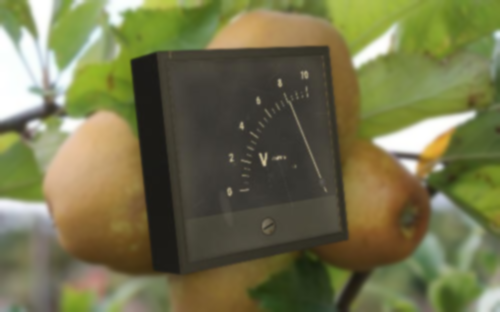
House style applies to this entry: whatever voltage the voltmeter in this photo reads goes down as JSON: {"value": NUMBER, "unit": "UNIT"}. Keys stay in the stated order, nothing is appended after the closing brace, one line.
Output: {"value": 8, "unit": "V"}
